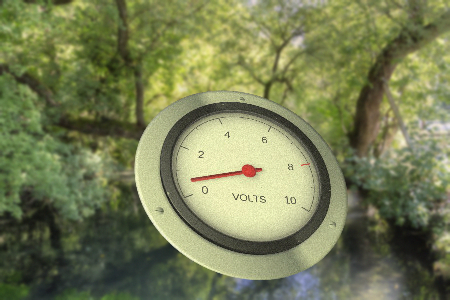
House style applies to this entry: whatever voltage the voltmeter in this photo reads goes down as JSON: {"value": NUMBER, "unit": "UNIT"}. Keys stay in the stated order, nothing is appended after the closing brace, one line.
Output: {"value": 0.5, "unit": "V"}
